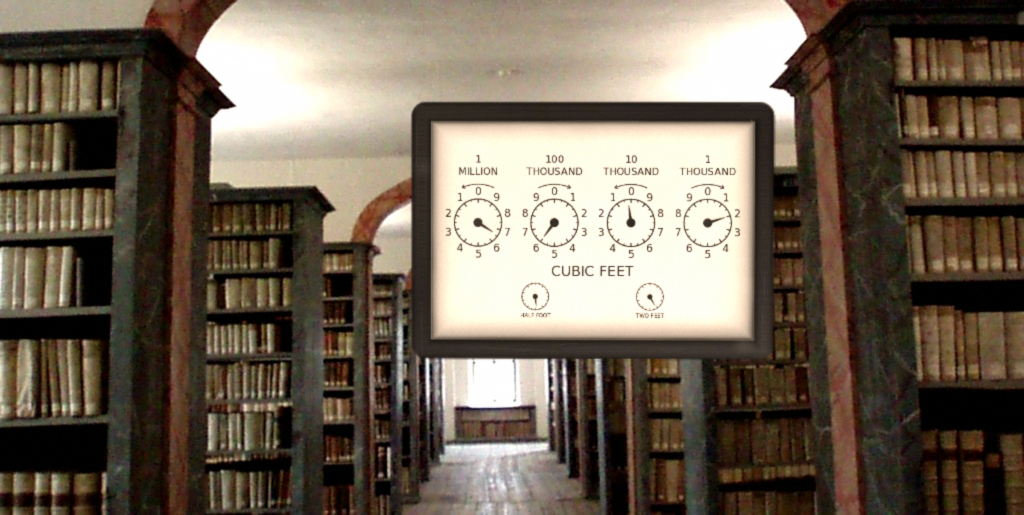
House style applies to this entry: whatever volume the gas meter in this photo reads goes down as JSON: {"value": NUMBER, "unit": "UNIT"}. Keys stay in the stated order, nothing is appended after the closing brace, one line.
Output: {"value": 660200, "unit": "ft³"}
